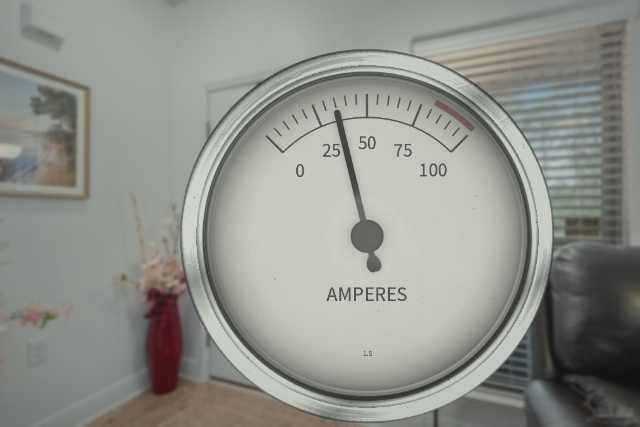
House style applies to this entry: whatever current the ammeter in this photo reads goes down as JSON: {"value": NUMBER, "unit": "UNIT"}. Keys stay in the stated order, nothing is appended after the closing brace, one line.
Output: {"value": 35, "unit": "A"}
